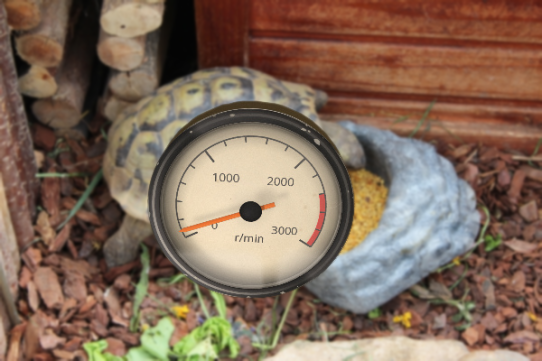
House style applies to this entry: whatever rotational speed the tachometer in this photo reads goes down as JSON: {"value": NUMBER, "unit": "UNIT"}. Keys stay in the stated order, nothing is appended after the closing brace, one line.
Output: {"value": 100, "unit": "rpm"}
